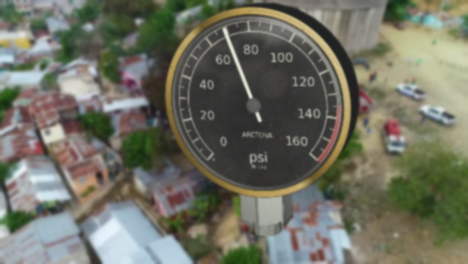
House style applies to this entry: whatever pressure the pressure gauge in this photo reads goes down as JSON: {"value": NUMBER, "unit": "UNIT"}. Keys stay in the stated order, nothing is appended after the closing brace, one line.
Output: {"value": 70, "unit": "psi"}
